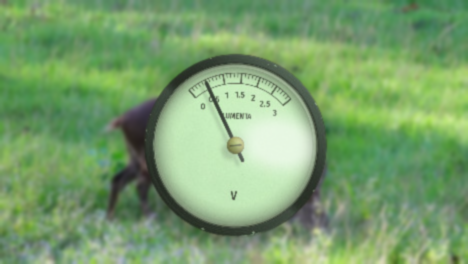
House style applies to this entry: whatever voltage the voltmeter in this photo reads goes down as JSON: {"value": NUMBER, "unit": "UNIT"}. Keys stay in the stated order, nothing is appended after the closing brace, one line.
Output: {"value": 0.5, "unit": "V"}
